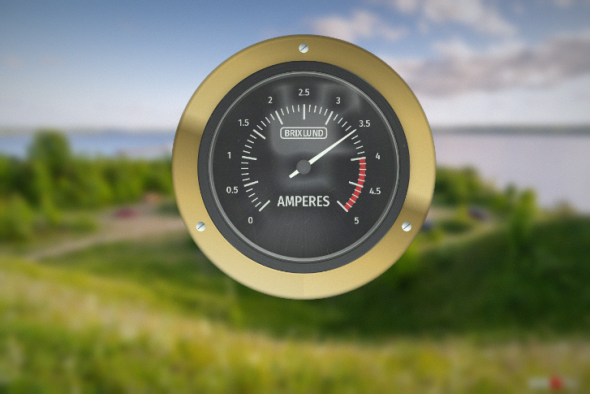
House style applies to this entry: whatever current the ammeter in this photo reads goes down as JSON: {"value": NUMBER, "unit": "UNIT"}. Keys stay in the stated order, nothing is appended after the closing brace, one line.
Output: {"value": 3.5, "unit": "A"}
